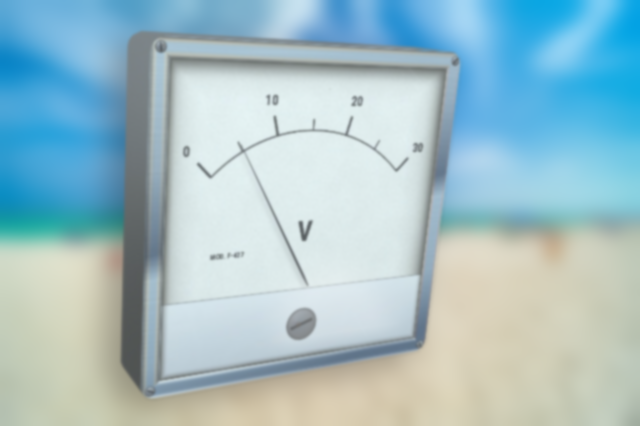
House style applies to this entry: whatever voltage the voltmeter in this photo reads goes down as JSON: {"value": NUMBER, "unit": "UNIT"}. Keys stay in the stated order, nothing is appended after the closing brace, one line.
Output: {"value": 5, "unit": "V"}
